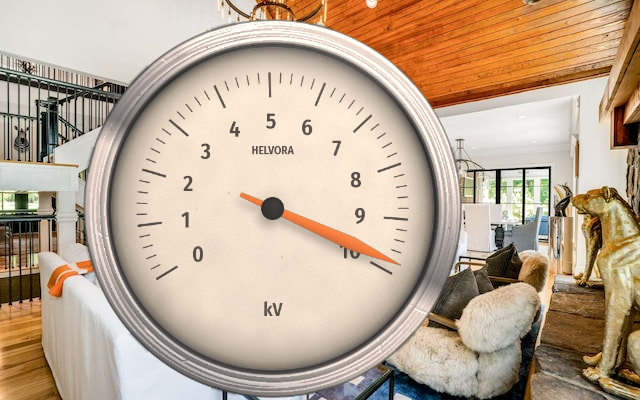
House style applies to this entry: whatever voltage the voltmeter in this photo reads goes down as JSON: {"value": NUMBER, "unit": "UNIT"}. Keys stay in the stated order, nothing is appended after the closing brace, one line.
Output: {"value": 9.8, "unit": "kV"}
